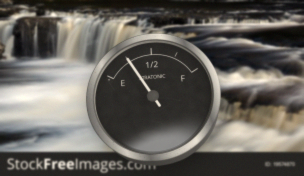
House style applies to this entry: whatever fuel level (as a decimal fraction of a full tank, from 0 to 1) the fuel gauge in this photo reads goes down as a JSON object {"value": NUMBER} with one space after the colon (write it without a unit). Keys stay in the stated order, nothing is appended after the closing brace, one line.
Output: {"value": 0.25}
